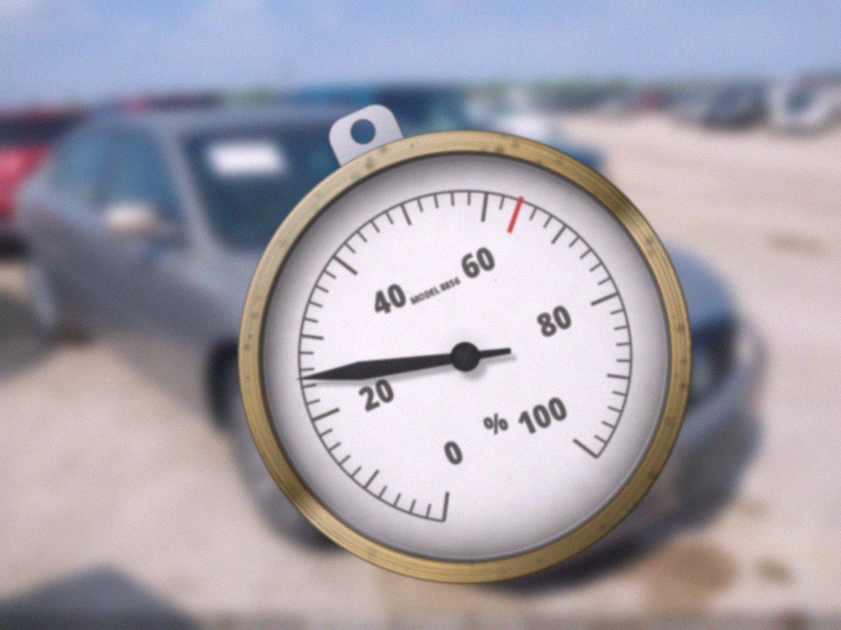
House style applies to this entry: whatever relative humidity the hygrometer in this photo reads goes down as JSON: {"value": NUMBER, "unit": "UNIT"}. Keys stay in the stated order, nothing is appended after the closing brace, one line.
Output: {"value": 25, "unit": "%"}
